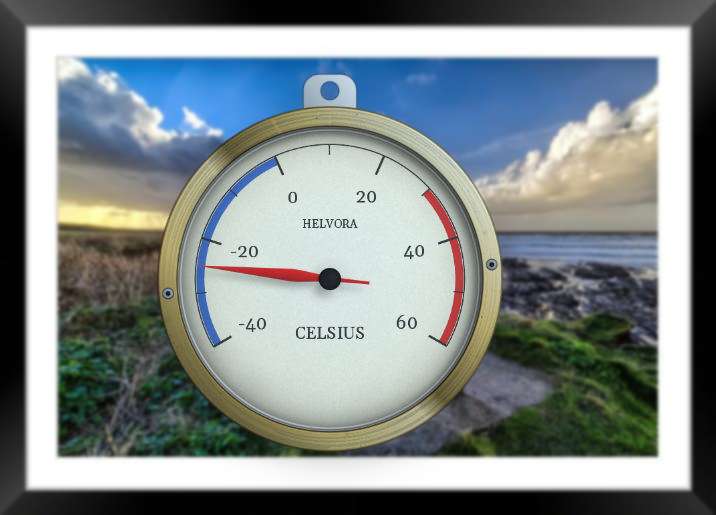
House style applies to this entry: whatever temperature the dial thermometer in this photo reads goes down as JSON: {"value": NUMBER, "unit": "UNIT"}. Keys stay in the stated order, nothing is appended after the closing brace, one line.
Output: {"value": -25, "unit": "°C"}
